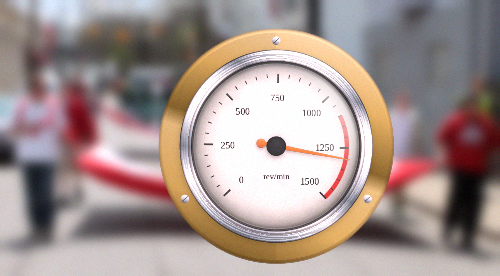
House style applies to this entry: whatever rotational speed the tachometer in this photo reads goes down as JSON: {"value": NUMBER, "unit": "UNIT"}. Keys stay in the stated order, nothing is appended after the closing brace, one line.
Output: {"value": 1300, "unit": "rpm"}
